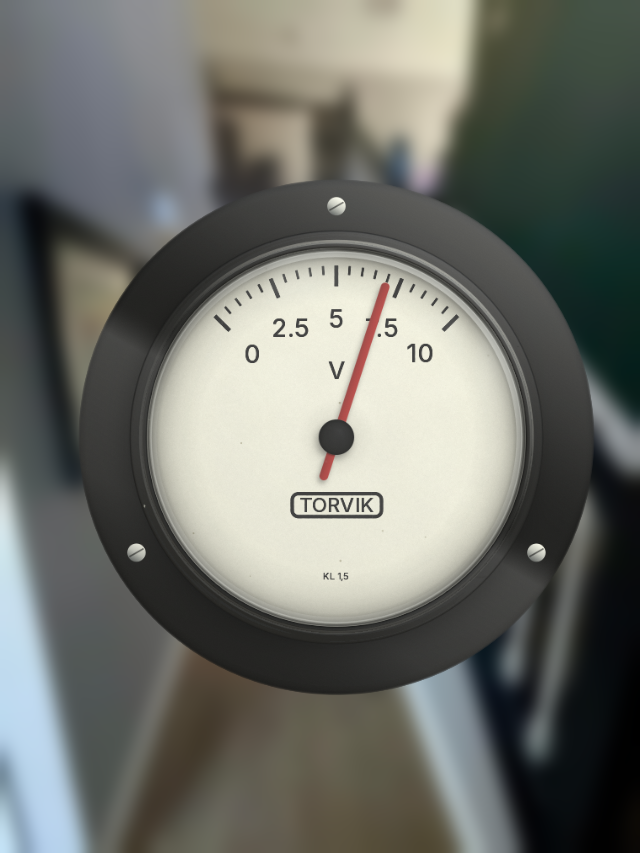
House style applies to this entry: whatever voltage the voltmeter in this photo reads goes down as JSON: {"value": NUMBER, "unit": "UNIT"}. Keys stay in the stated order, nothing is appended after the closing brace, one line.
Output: {"value": 7, "unit": "V"}
